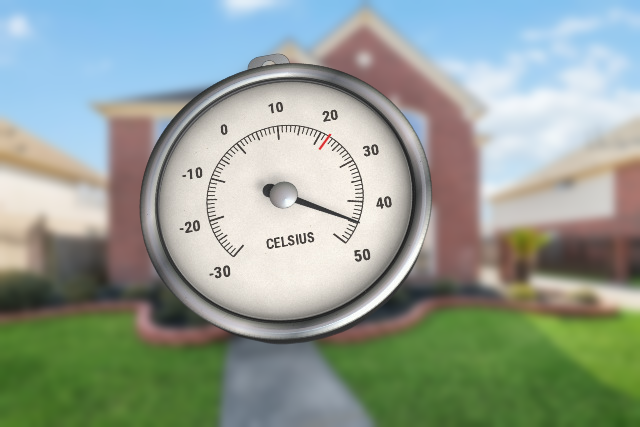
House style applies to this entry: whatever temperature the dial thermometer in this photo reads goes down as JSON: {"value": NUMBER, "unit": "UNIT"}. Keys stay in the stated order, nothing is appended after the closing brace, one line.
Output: {"value": 45, "unit": "°C"}
